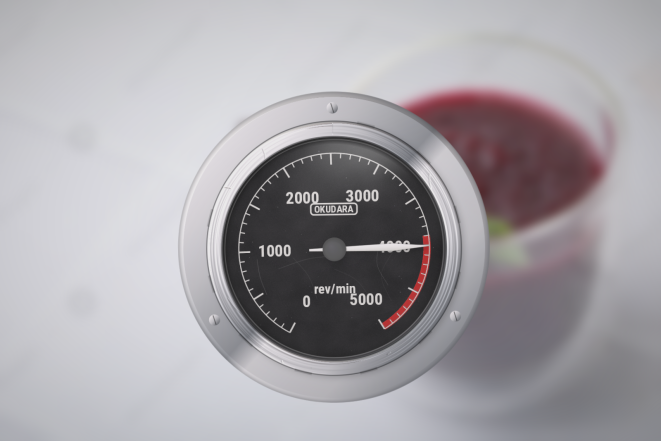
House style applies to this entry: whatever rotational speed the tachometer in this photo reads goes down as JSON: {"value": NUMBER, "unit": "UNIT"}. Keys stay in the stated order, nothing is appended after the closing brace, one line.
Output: {"value": 4000, "unit": "rpm"}
